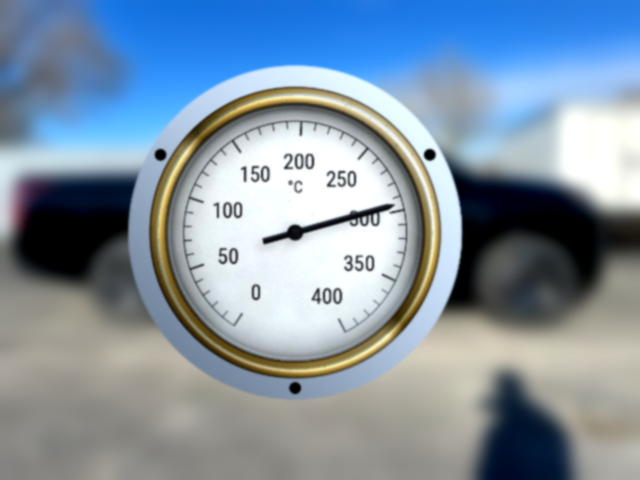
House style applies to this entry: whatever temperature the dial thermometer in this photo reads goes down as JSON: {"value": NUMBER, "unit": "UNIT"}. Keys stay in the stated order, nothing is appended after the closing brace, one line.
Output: {"value": 295, "unit": "°C"}
